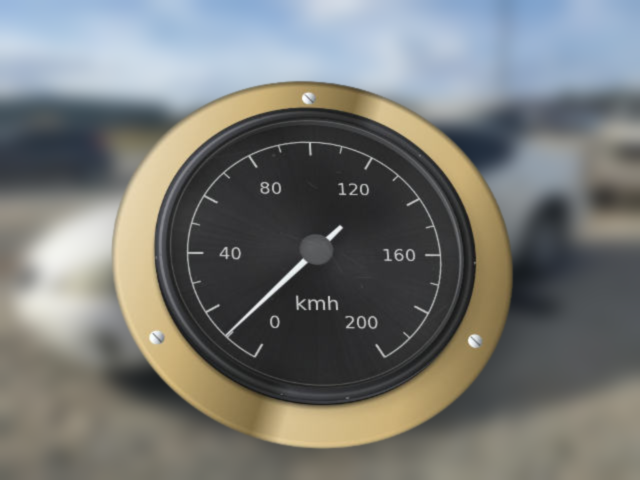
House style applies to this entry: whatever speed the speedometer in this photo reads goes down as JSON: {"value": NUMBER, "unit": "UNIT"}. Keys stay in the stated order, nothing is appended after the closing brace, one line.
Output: {"value": 10, "unit": "km/h"}
